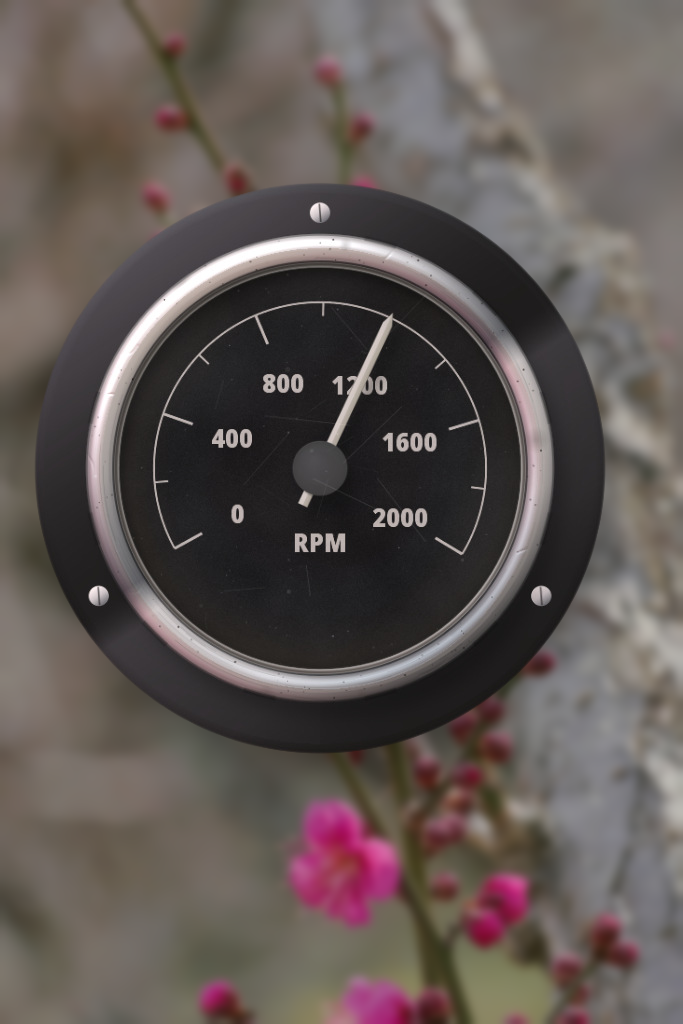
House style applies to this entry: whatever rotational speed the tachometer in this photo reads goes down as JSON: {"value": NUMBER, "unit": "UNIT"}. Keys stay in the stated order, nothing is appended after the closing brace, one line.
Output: {"value": 1200, "unit": "rpm"}
